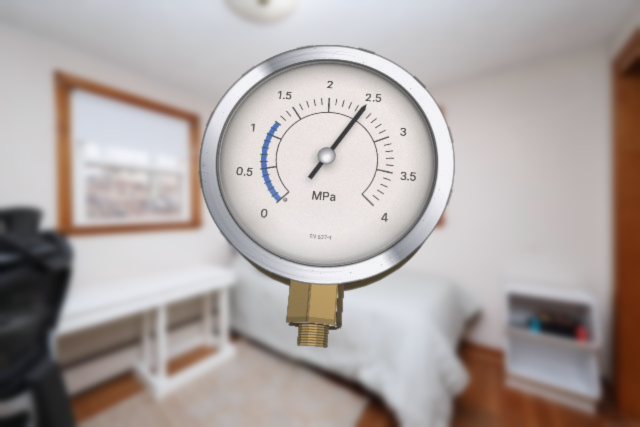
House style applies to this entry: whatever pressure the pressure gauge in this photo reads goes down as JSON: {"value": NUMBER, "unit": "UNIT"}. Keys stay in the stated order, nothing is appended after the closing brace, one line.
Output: {"value": 2.5, "unit": "MPa"}
